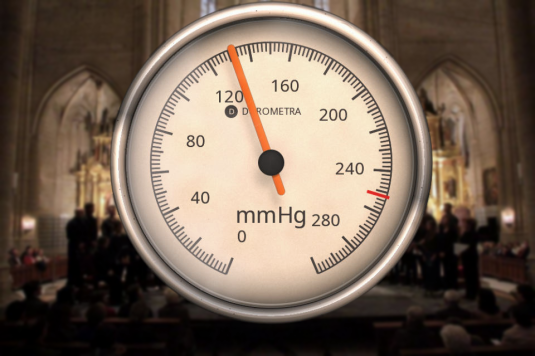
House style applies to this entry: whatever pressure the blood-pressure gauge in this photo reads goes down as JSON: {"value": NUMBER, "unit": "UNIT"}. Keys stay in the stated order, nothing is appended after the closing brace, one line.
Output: {"value": 132, "unit": "mmHg"}
